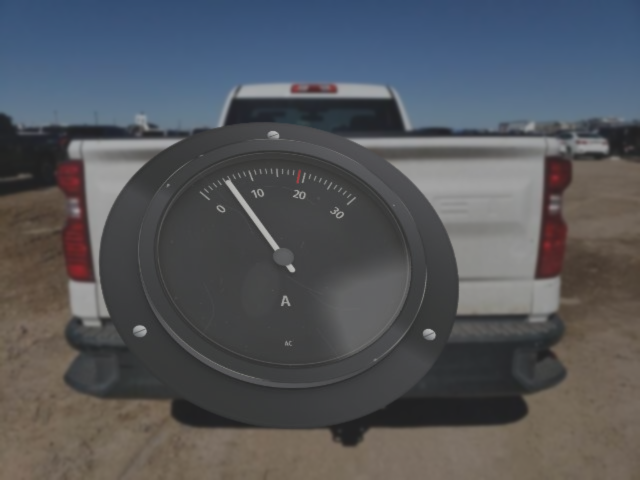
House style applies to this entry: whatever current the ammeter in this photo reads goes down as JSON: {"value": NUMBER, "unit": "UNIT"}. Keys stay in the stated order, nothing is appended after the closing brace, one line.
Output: {"value": 5, "unit": "A"}
